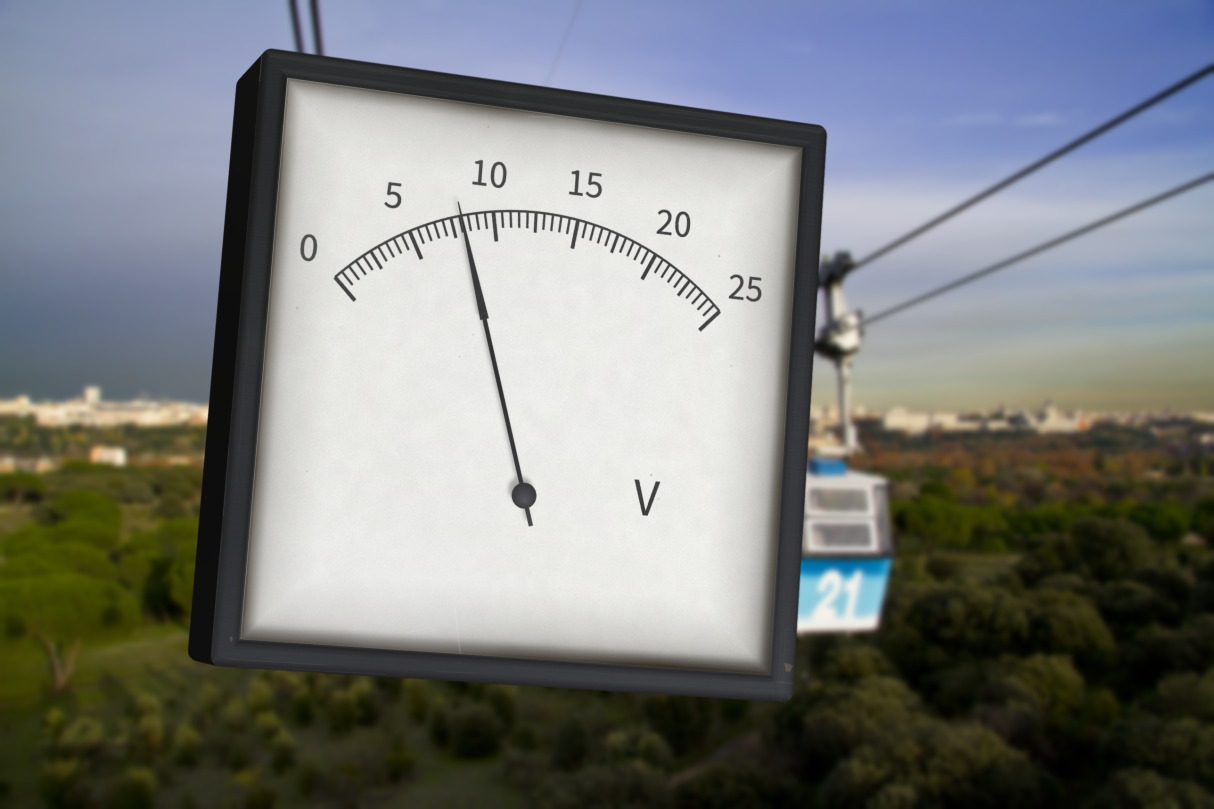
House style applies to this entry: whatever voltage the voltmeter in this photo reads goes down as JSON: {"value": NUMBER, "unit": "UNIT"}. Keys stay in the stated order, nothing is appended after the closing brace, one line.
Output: {"value": 8, "unit": "V"}
